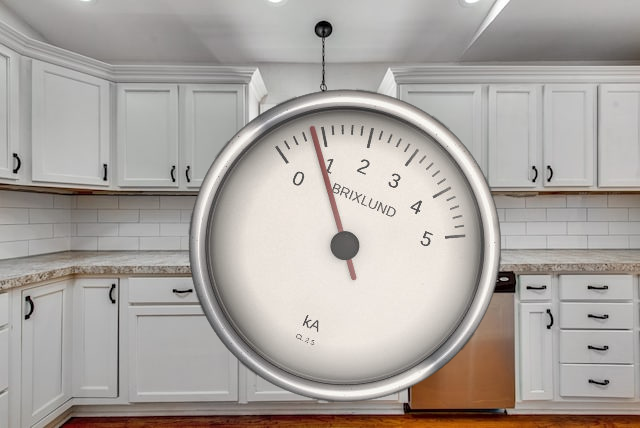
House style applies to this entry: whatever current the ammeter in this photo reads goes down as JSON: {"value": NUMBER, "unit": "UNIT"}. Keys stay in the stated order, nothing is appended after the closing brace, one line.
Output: {"value": 0.8, "unit": "kA"}
